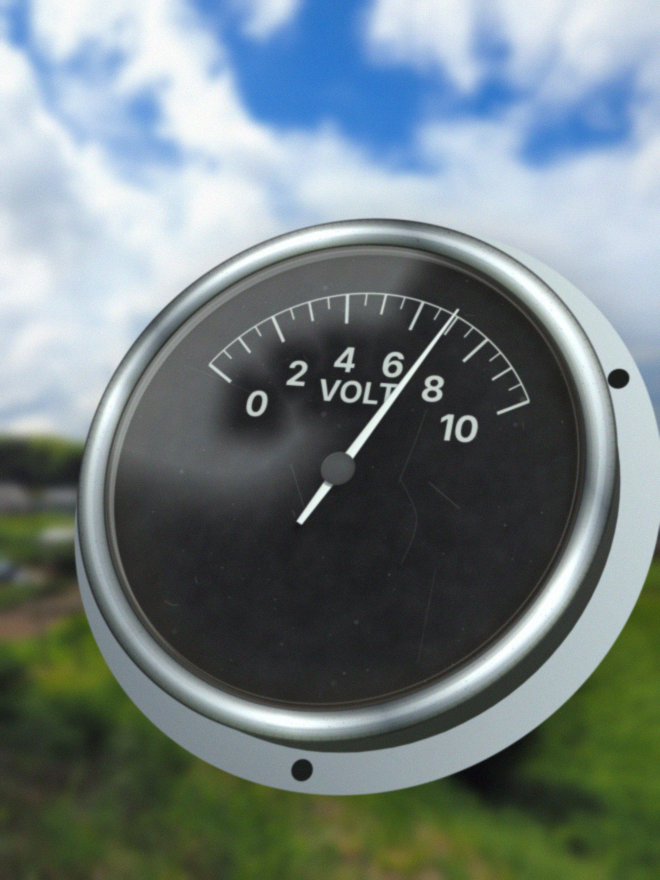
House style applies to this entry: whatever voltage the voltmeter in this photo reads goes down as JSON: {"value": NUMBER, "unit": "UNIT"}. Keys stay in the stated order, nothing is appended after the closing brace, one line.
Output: {"value": 7, "unit": "V"}
